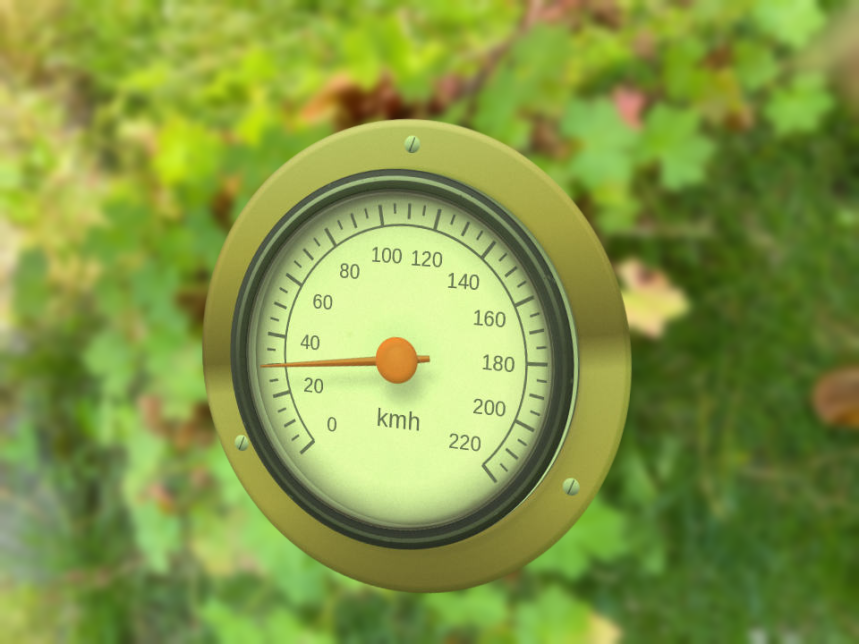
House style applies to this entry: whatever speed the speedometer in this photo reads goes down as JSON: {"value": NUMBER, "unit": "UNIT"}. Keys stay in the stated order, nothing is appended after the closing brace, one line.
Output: {"value": 30, "unit": "km/h"}
